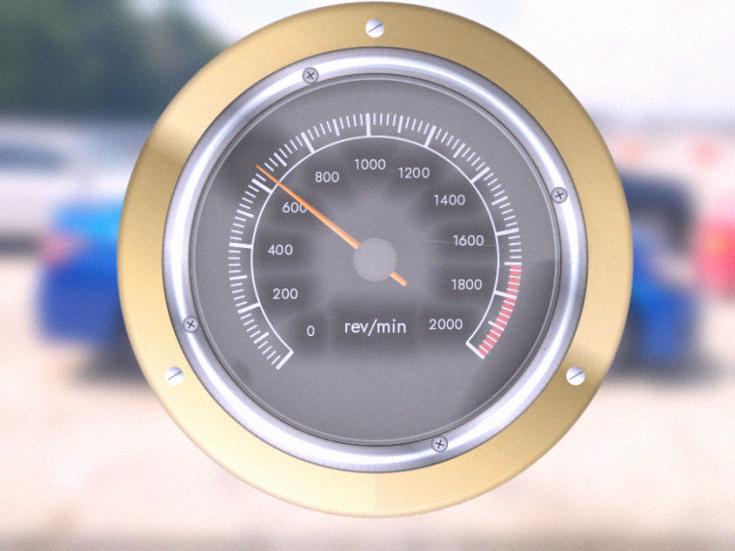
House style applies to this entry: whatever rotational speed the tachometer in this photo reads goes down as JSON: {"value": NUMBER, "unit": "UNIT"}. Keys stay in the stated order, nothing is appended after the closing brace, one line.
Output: {"value": 640, "unit": "rpm"}
